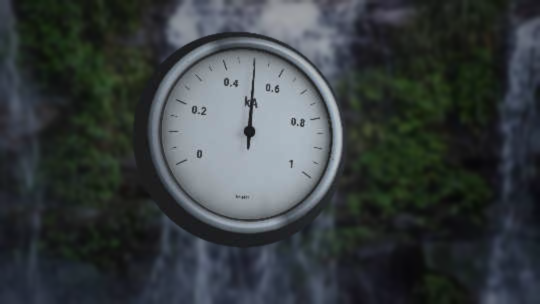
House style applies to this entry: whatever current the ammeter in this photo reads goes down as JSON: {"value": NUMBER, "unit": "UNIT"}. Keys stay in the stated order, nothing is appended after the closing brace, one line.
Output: {"value": 0.5, "unit": "kA"}
